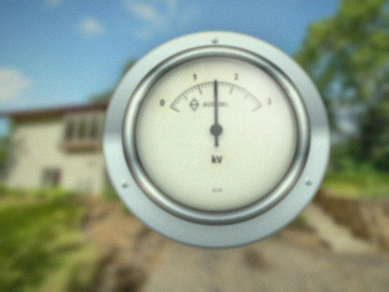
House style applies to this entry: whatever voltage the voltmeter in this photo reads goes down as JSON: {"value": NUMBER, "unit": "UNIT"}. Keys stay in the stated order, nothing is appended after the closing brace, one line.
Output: {"value": 1.5, "unit": "kV"}
